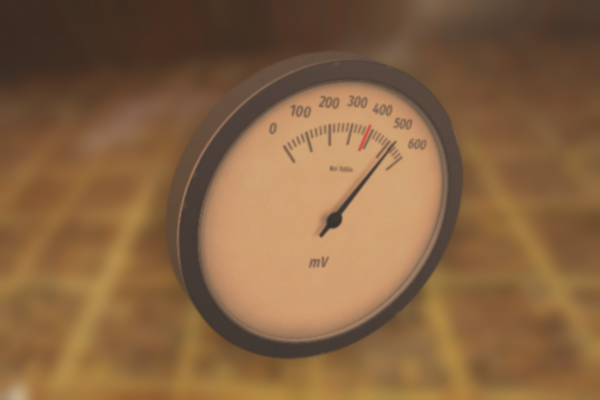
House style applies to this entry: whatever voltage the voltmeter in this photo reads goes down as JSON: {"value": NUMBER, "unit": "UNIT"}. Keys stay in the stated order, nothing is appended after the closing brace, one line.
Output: {"value": 500, "unit": "mV"}
